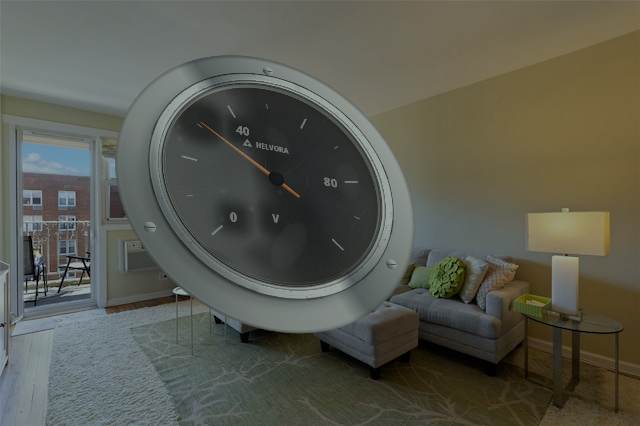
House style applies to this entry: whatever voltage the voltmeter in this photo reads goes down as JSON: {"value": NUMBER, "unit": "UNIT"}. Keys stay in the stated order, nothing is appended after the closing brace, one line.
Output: {"value": 30, "unit": "V"}
